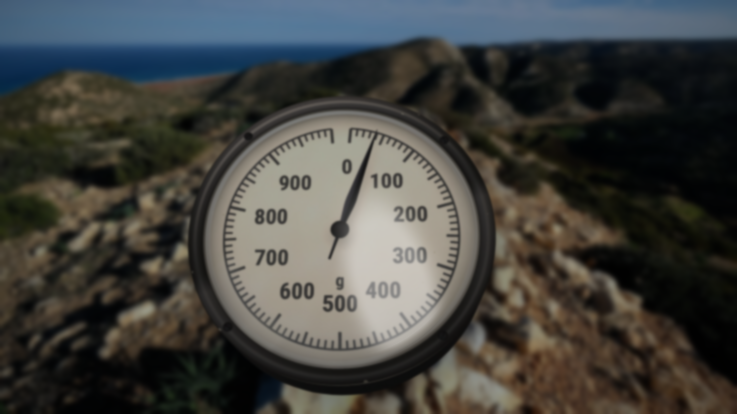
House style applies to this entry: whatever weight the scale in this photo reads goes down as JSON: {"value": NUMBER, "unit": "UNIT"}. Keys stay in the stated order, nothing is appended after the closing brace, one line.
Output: {"value": 40, "unit": "g"}
